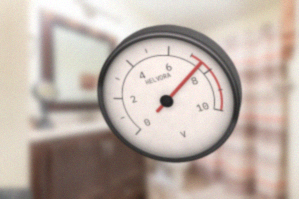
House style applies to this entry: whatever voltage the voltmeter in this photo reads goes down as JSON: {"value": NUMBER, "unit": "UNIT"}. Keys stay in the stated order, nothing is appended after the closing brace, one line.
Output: {"value": 7.5, "unit": "V"}
